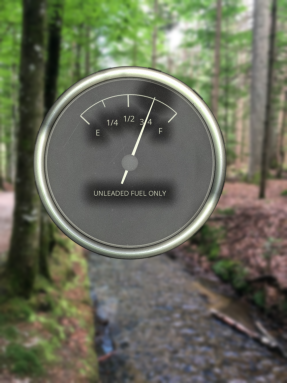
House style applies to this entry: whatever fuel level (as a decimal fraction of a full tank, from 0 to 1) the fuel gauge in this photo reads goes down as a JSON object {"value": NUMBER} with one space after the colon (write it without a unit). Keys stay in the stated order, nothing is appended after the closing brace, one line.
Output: {"value": 0.75}
